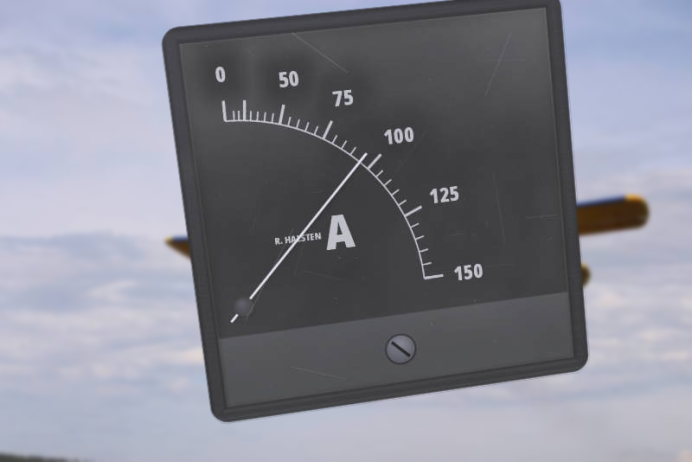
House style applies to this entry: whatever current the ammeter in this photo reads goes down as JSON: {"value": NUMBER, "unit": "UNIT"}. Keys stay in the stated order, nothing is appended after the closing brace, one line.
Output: {"value": 95, "unit": "A"}
